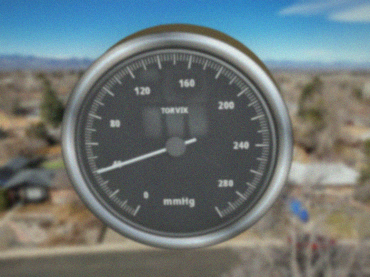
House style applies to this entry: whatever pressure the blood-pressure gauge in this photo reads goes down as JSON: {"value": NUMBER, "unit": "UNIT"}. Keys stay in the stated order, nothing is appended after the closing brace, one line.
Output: {"value": 40, "unit": "mmHg"}
